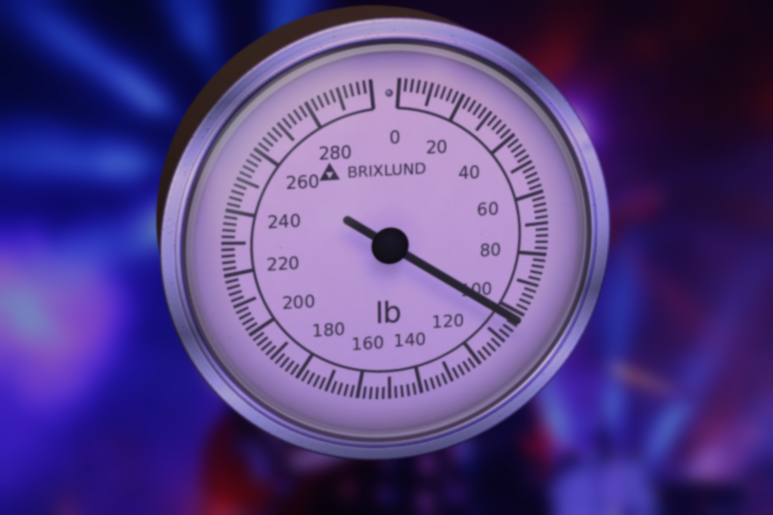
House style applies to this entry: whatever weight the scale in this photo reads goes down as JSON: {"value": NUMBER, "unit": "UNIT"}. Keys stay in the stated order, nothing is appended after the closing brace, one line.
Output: {"value": 102, "unit": "lb"}
